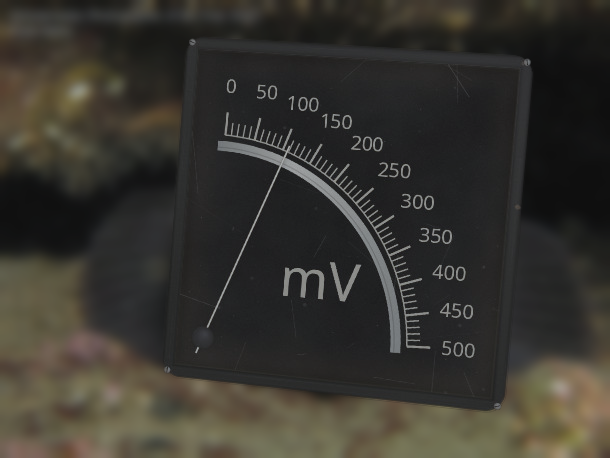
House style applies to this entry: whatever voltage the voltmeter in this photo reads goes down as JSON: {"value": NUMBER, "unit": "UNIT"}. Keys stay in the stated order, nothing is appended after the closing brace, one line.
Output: {"value": 110, "unit": "mV"}
